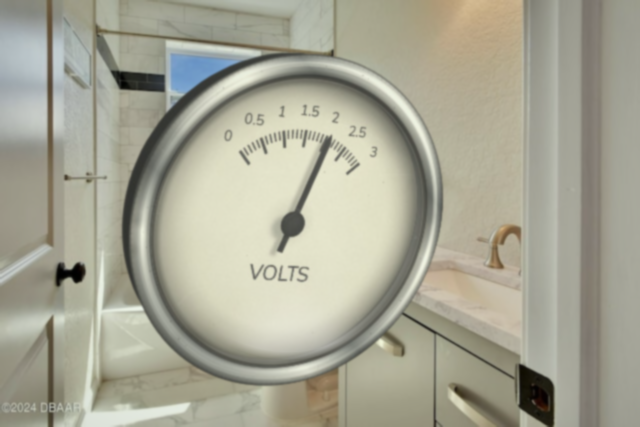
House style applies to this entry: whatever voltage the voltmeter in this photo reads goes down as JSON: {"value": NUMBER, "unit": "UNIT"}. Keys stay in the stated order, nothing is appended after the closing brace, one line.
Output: {"value": 2, "unit": "V"}
